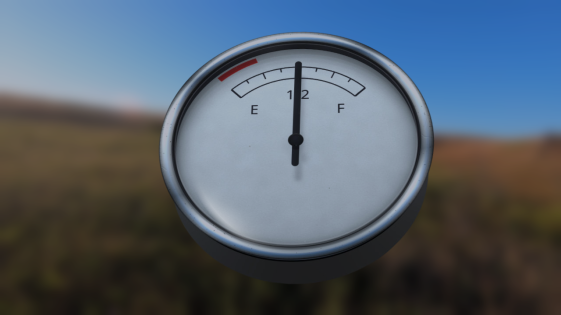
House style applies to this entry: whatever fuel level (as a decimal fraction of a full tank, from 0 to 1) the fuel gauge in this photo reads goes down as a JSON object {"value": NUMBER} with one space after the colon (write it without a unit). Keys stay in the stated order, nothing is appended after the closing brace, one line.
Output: {"value": 0.5}
